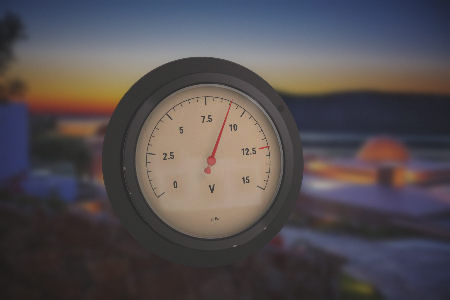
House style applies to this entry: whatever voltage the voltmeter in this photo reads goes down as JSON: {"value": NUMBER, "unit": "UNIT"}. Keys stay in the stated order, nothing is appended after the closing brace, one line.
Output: {"value": 9, "unit": "V"}
